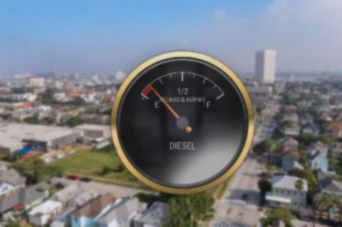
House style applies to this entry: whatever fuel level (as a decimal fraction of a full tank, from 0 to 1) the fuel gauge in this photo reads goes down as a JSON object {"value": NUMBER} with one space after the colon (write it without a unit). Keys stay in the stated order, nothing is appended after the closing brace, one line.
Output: {"value": 0.125}
